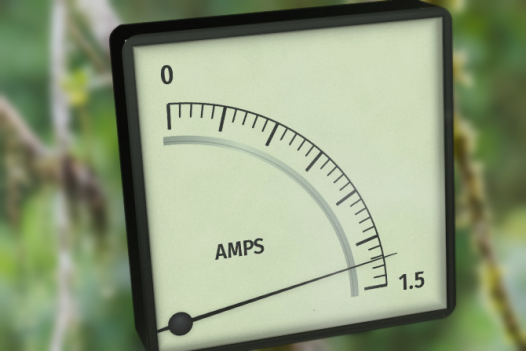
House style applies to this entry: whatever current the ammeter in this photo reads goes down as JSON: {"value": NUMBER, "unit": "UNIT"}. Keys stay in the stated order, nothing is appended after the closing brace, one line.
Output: {"value": 1.35, "unit": "A"}
